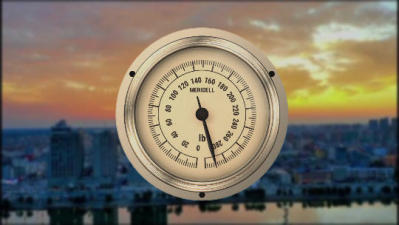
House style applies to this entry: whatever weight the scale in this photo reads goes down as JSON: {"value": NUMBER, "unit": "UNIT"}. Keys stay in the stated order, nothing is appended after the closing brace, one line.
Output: {"value": 290, "unit": "lb"}
